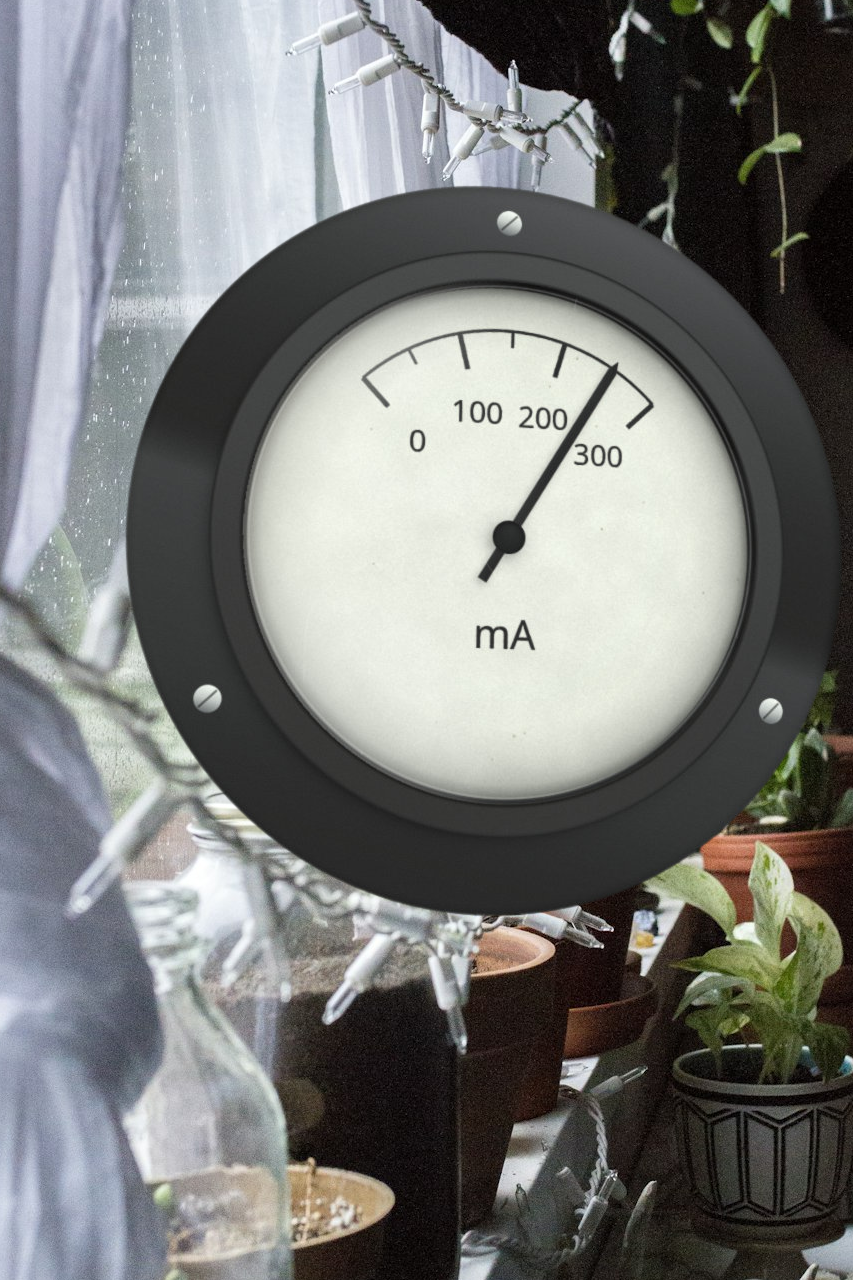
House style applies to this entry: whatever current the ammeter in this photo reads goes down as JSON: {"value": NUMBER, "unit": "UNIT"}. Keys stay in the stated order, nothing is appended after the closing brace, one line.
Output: {"value": 250, "unit": "mA"}
